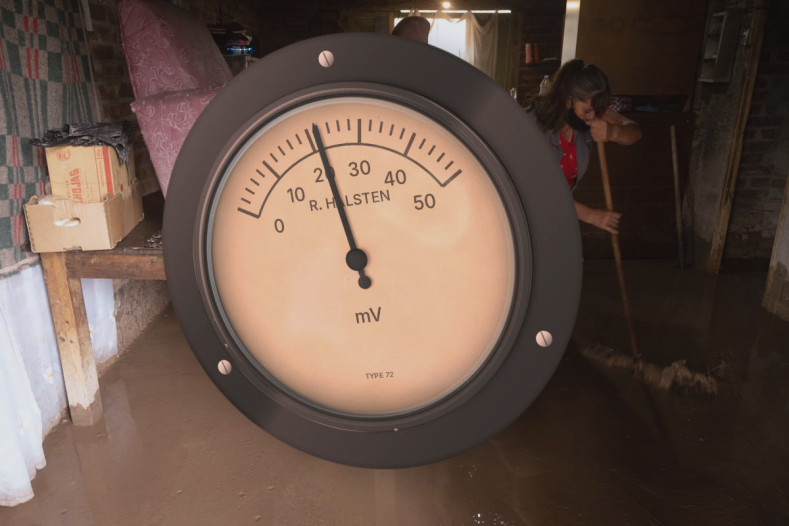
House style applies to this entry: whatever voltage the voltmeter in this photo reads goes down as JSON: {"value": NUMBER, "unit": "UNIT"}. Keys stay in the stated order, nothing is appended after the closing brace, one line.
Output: {"value": 22, "unit": "mV"}
